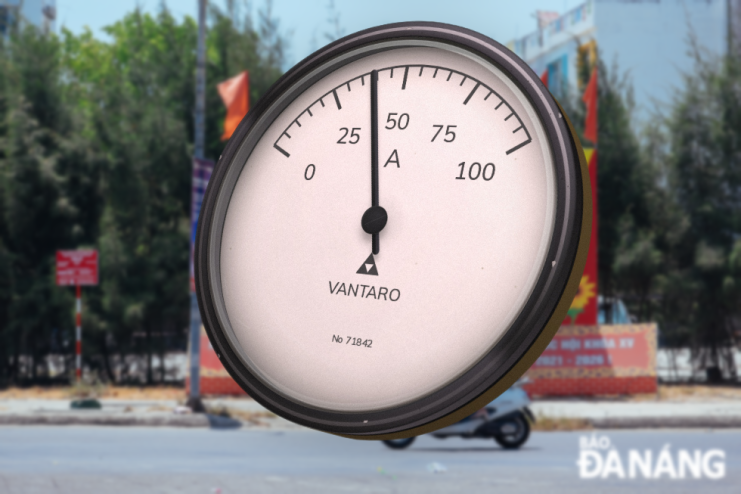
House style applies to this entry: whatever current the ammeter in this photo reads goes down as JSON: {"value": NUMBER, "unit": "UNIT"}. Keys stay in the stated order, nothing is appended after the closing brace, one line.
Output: {"value": 40, "unit": "A"}
